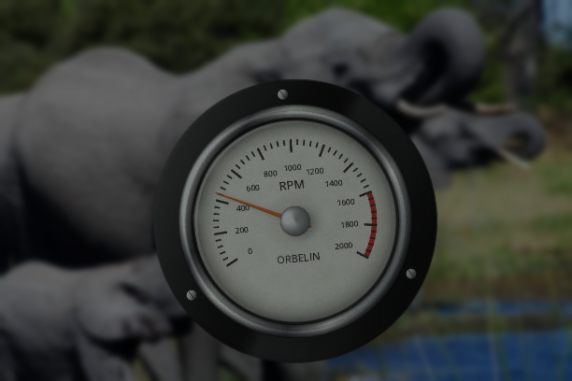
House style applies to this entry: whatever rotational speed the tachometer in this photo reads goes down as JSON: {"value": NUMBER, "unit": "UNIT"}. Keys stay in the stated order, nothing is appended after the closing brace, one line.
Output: {"value": 440, "unit": "rpm"}
